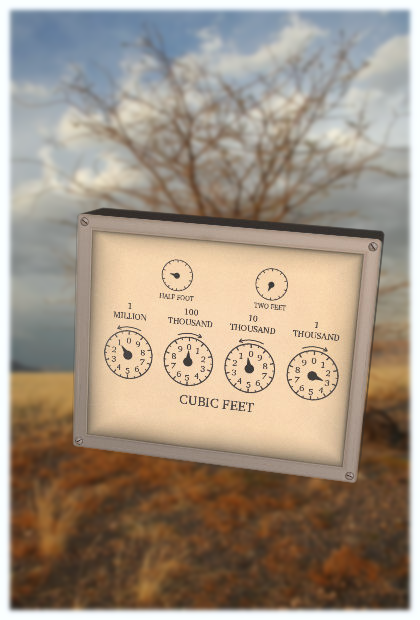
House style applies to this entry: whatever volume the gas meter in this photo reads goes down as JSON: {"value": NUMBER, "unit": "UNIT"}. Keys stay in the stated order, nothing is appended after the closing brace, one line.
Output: {"value": 100300, "unit": "ft³"}
